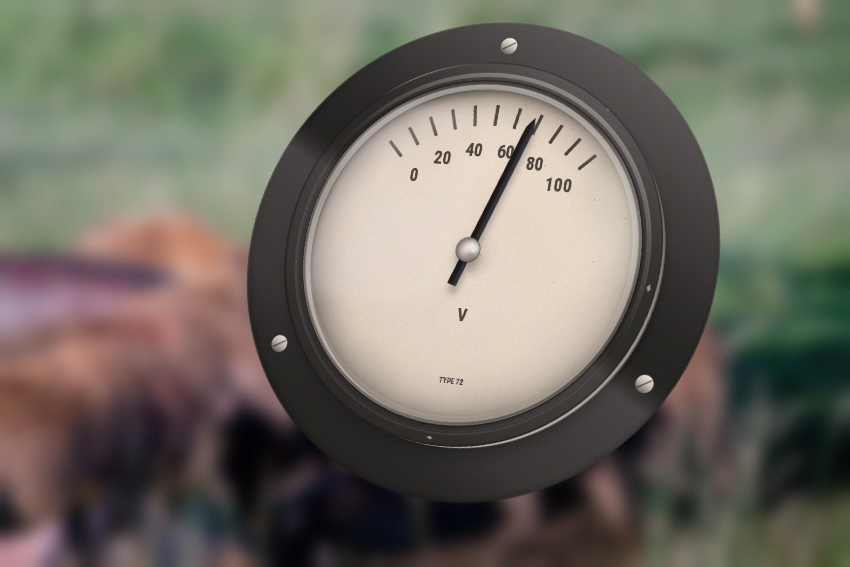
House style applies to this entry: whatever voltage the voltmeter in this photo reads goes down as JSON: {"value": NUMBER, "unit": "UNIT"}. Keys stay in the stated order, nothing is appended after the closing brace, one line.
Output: {"value": 70, "unit": "V"}
